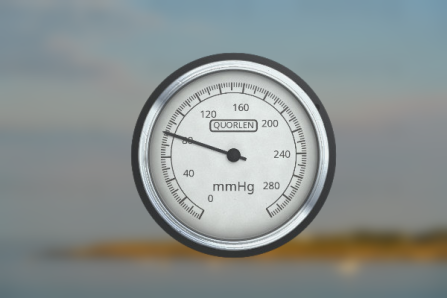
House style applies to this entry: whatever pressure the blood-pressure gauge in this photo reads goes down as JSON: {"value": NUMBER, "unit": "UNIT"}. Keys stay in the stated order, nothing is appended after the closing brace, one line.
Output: {"value": 80, "unit": "mmHg"}
